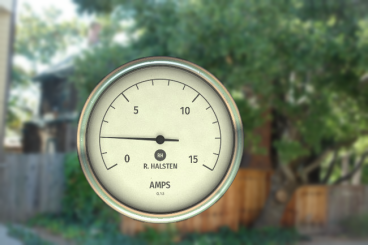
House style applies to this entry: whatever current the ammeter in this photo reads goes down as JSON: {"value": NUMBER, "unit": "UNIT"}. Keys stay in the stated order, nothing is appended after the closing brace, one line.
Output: {"value": 2, "unit": "A"}
